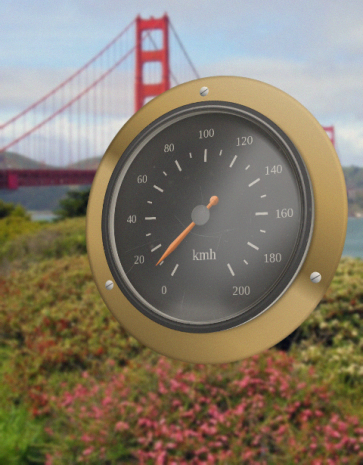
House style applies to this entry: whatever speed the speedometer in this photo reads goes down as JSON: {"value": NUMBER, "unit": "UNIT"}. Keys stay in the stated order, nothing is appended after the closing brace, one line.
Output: {"value": 10, "unit": "km/h"}
